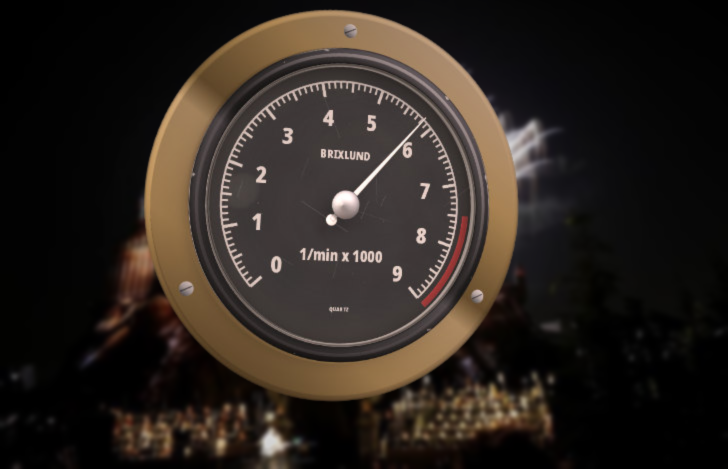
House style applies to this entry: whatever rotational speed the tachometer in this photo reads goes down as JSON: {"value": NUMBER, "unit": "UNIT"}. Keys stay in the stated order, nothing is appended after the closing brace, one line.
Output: {"value": 5800, "unit": "rpm"}
